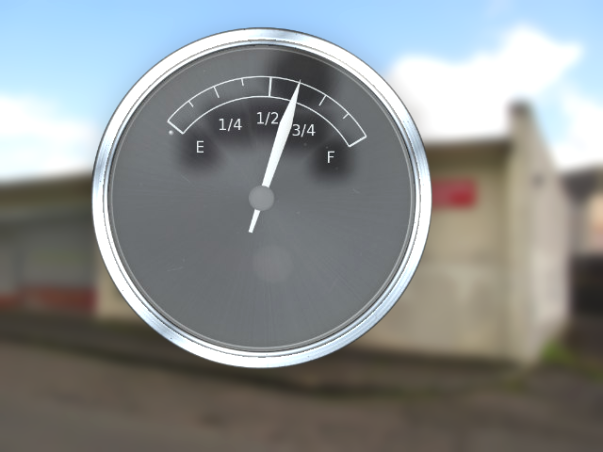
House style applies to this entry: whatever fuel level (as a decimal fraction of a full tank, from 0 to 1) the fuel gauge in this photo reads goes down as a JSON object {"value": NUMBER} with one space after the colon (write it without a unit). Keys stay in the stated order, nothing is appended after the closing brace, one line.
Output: {"value": 0.625}
